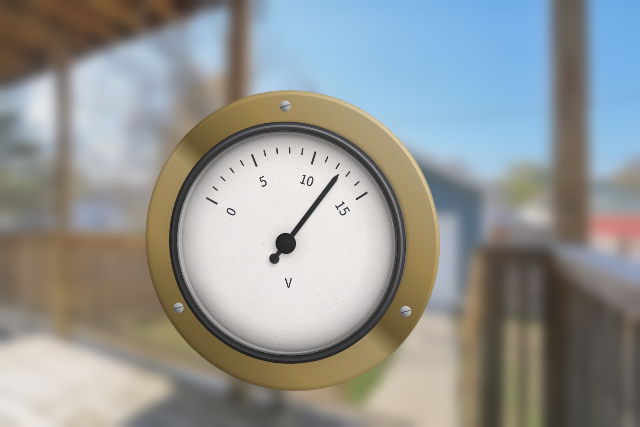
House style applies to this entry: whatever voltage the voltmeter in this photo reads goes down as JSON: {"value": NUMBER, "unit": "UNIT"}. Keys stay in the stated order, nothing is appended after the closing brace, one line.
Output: {"value": 12.5, "unit": "V"}
